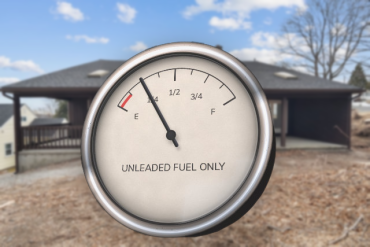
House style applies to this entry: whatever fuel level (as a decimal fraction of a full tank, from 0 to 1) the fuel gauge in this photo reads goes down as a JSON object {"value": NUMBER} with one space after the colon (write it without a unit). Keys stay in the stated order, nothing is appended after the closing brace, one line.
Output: {"value": 0.25}
